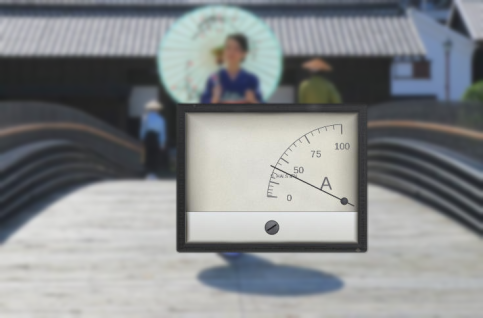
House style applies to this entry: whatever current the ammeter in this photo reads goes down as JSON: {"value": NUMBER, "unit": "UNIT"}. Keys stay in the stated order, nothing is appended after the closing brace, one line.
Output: {"value": 40, "unit": "A"}
